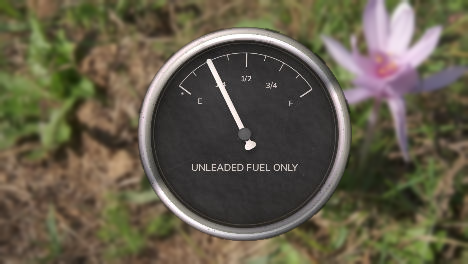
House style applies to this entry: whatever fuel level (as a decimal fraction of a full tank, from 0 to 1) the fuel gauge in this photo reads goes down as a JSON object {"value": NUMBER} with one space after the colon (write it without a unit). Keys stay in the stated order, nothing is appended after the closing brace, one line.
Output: {"value": 0.25}
